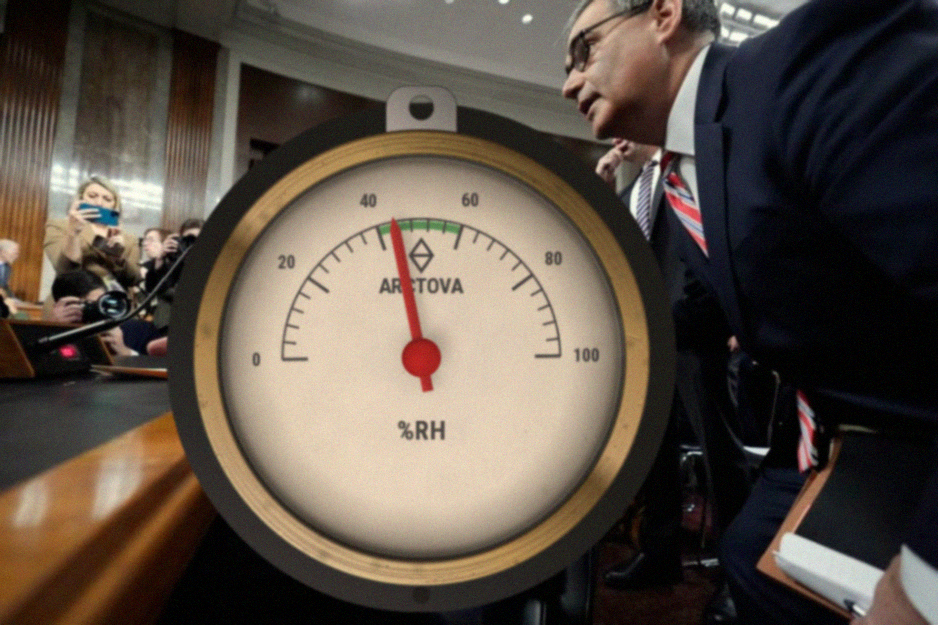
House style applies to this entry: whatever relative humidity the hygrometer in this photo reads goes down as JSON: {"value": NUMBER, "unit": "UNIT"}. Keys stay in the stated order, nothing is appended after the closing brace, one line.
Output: {"value": 44, "unit": "%"}
